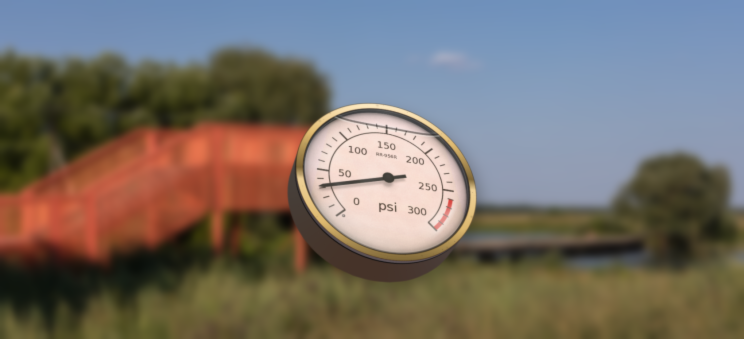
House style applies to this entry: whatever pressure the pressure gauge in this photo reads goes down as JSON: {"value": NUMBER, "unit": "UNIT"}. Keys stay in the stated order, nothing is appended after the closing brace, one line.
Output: {"value": 30, "unit": "psi"}
